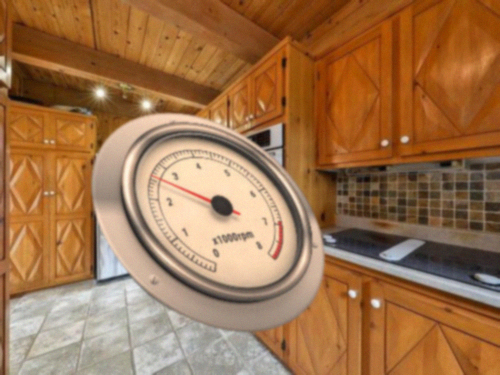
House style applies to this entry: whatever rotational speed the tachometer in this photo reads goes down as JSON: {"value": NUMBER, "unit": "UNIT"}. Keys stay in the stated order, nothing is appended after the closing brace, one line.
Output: {"value": 2500, "unit": "rpm"}
